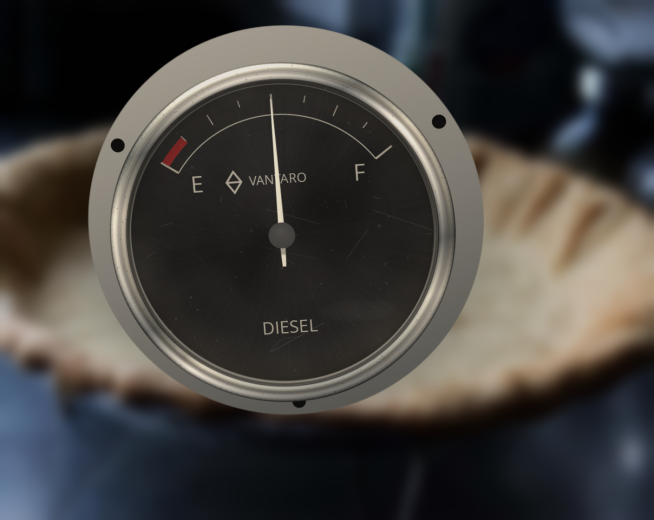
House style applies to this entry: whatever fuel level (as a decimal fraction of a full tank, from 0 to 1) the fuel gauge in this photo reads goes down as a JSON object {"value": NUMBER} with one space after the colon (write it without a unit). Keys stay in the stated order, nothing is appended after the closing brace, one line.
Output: {"value": 0.5}
